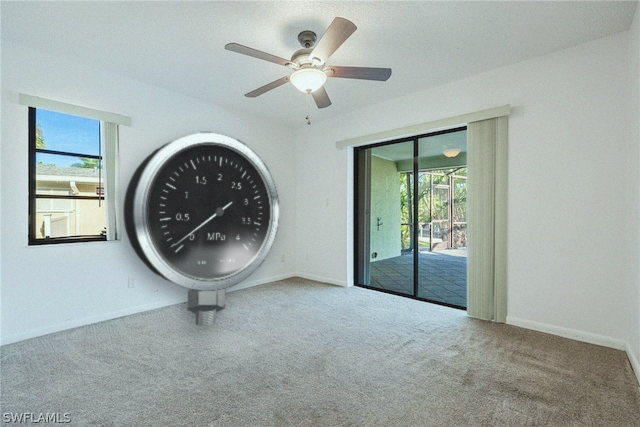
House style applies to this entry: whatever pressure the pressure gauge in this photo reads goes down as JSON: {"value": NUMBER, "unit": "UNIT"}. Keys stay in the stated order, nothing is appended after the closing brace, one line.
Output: {"value": 0.1, "unit": "MPa"}
